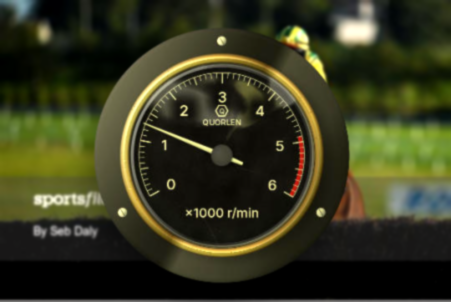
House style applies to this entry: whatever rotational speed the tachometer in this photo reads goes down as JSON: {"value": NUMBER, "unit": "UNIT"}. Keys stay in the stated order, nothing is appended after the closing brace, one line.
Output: {"value": 1300, "unit": "rpm"}
